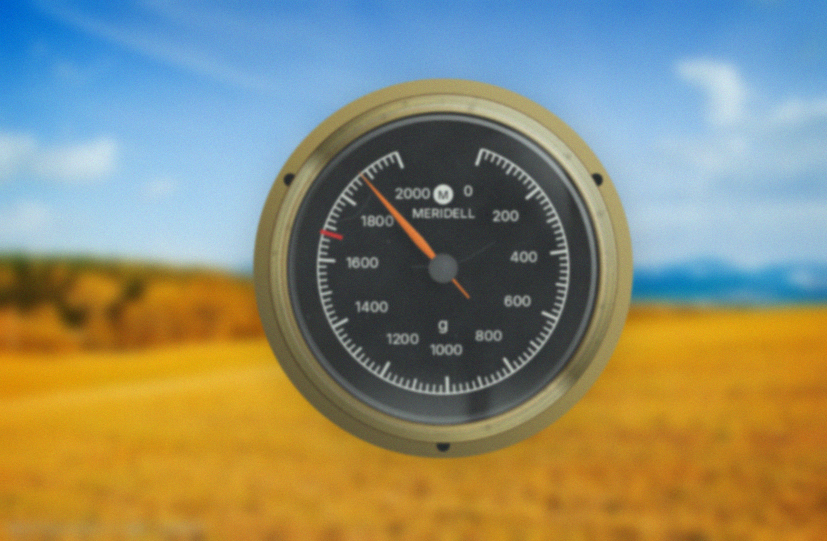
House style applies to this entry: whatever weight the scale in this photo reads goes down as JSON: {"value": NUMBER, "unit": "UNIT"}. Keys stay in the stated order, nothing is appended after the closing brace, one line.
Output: {"value": 1880, "unit": "g"}
